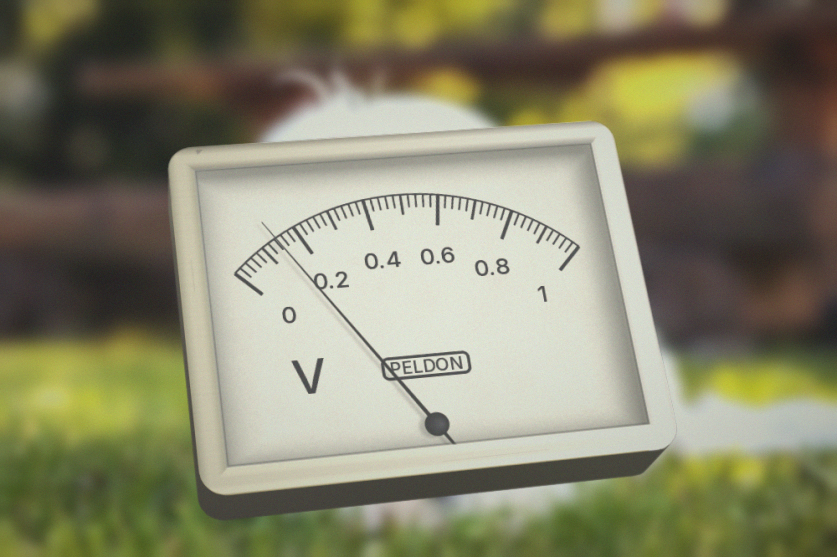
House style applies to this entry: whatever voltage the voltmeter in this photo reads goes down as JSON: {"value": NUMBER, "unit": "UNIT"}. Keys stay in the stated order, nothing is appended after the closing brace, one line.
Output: {"value": 0.14, "unit": "V"}
